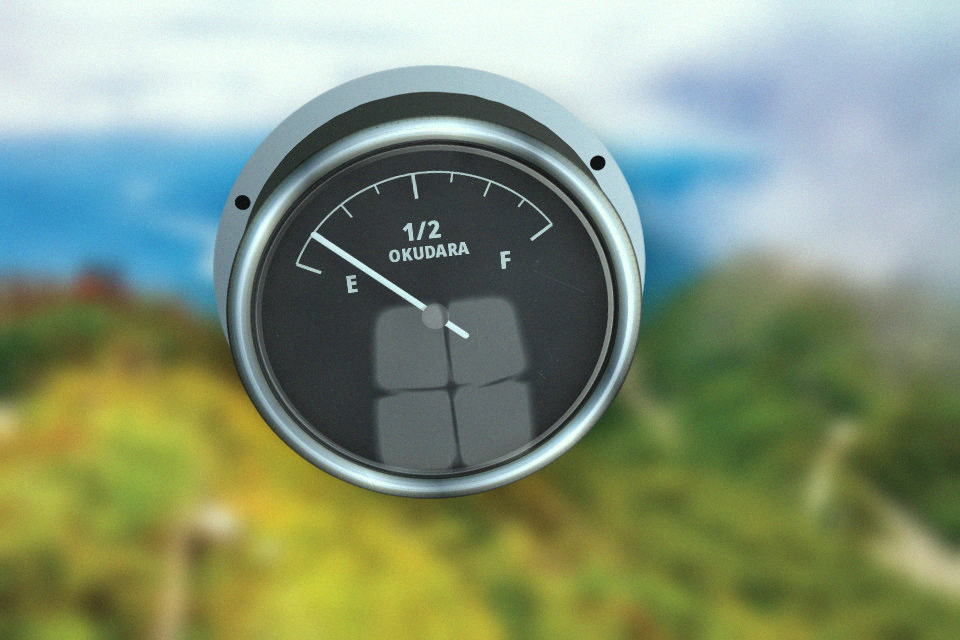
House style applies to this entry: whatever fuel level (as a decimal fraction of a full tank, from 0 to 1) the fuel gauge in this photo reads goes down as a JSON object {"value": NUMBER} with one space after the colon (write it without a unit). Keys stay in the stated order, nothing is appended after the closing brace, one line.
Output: {"value": 0.125}
